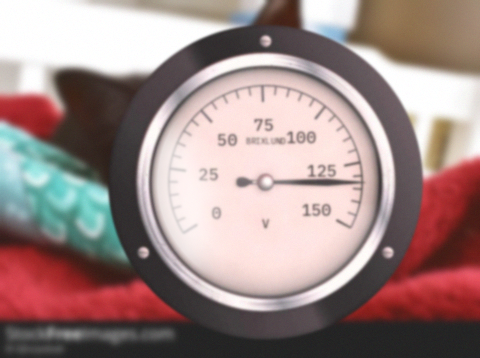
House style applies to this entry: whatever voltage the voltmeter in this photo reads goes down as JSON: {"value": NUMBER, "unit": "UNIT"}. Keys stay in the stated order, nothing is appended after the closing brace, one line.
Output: {"value": 132.5, "unit": "V"}
